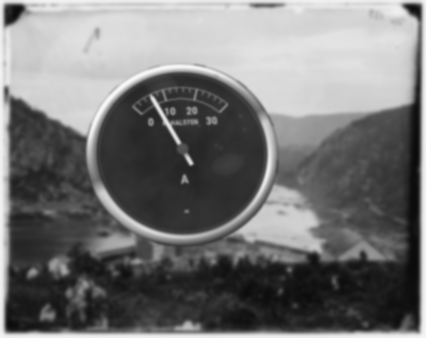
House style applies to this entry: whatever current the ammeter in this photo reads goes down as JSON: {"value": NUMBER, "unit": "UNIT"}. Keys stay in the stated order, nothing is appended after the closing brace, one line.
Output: {"value": 6, "unit": "A"}
